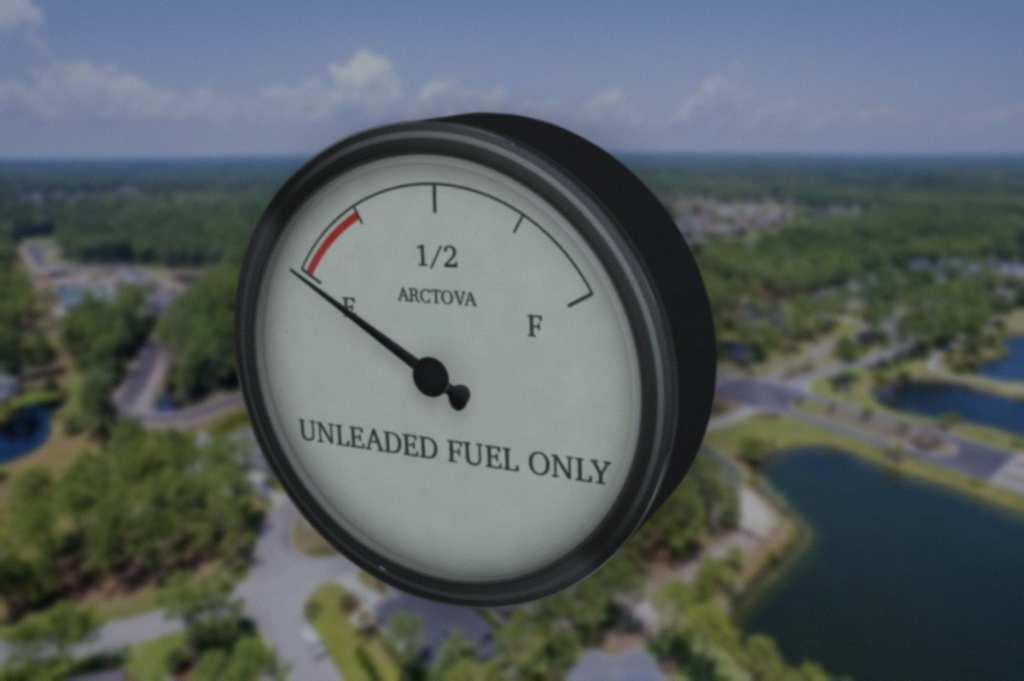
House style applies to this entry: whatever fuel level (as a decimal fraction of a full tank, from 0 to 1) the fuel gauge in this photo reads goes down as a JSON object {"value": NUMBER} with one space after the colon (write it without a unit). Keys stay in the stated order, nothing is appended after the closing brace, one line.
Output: {"value": 0}
